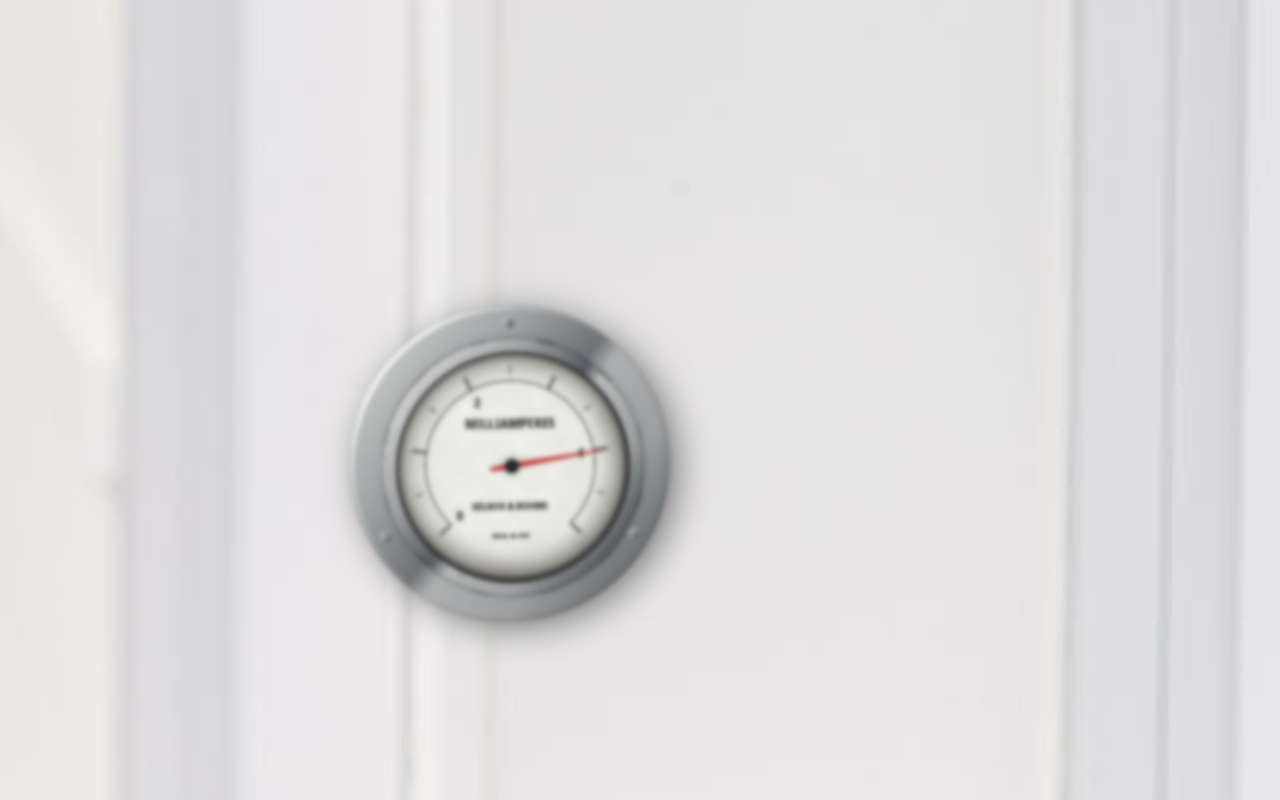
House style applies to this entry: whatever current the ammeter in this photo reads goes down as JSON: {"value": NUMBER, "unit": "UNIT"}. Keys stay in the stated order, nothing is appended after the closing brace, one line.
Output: {"value": 4, "unit": "mA"}
